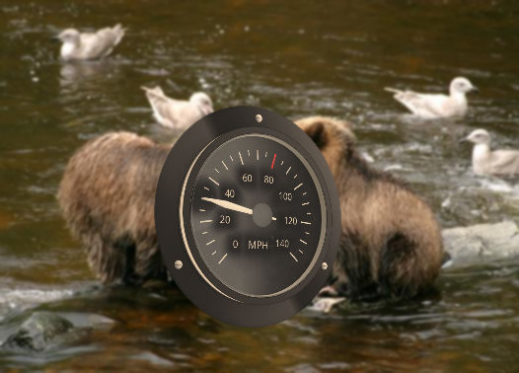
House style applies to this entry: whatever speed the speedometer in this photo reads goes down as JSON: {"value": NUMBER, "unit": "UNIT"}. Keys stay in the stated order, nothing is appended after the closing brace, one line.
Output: {"value": 30, "unit": "mph"}
